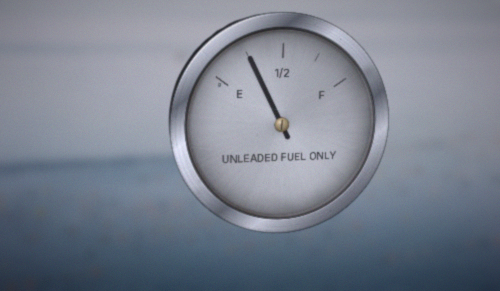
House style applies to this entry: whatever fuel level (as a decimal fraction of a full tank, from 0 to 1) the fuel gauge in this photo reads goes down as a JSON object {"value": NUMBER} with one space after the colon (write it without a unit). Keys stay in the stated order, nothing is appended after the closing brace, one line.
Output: {"value": 0.25}
